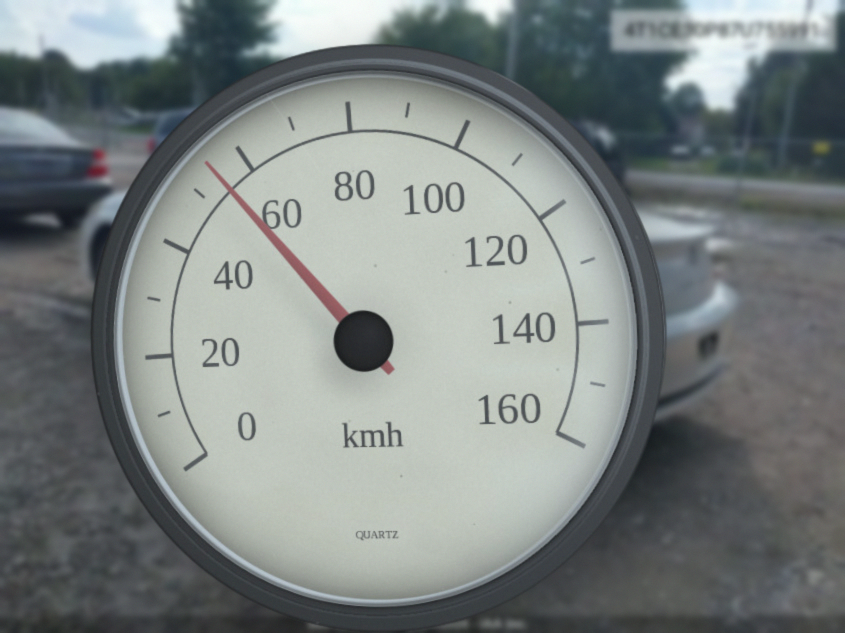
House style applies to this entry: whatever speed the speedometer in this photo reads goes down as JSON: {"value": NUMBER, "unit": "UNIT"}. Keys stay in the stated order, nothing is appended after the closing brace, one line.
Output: {"value": 55, "unit": "km/h"}
